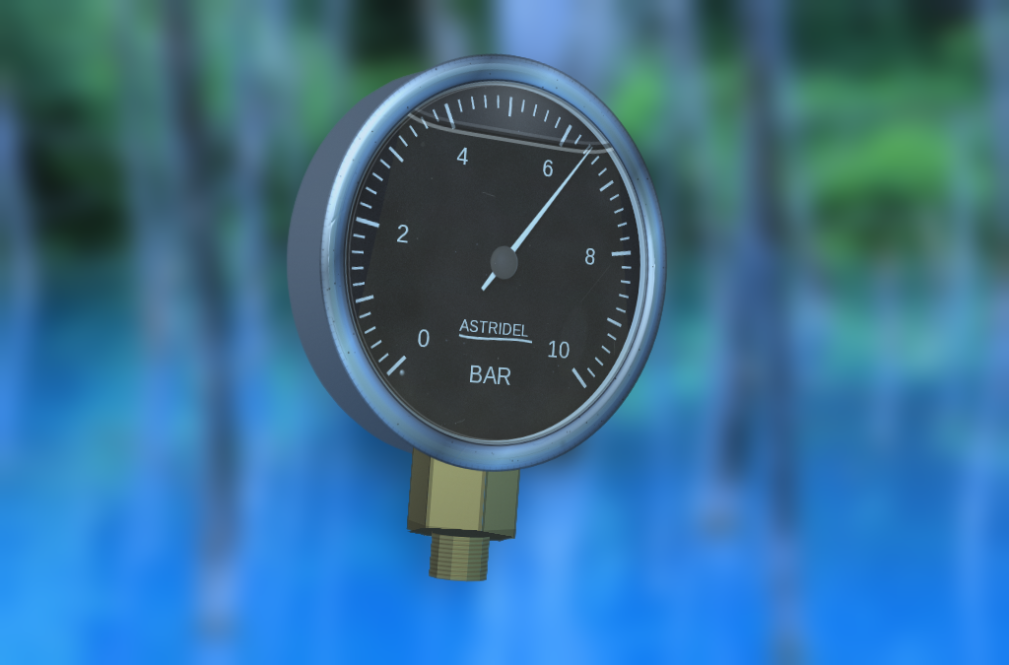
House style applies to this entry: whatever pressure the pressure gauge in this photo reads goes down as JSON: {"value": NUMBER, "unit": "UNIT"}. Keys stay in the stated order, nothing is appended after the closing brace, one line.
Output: {"value": 6.4, "unit": "bar"}
